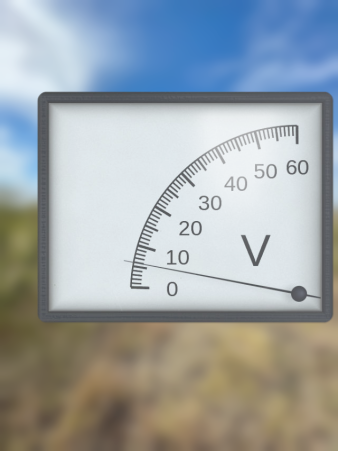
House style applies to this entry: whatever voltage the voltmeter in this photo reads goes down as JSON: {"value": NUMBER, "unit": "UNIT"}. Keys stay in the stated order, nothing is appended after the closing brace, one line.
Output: {"value": 6, "unit": "V"}
